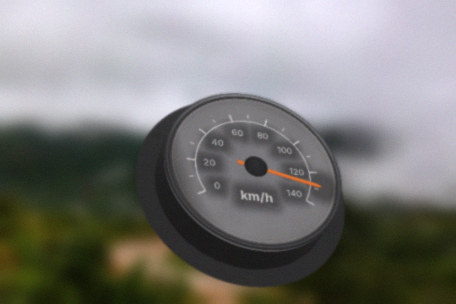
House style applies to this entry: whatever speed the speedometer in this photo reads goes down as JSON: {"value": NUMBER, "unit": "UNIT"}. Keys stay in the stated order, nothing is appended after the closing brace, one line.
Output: {"value": 130, "unit": "km/h"}
